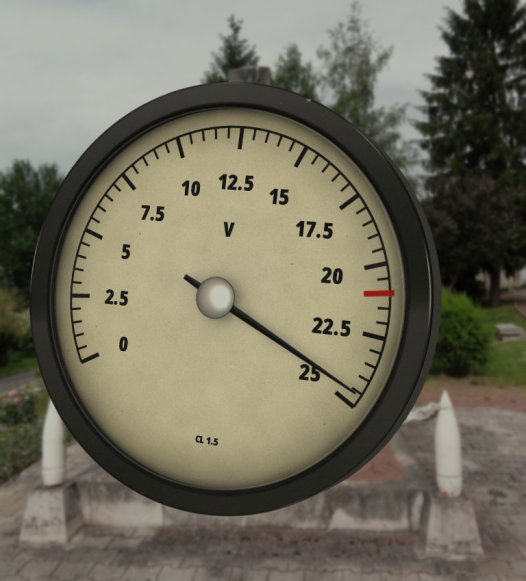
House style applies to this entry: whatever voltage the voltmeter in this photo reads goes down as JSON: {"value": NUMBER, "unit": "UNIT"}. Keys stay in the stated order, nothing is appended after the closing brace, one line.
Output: {"value": 24.5, "unit": "V"}
